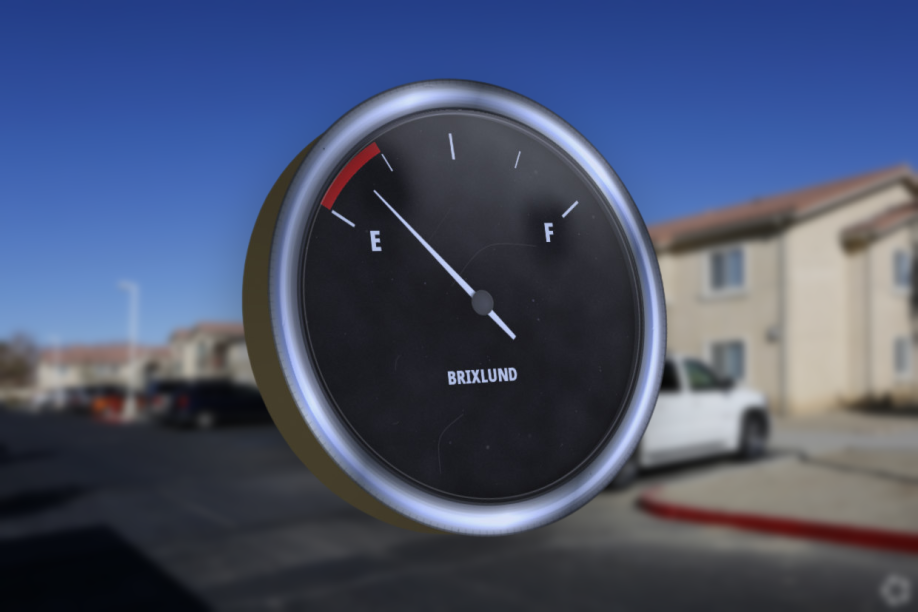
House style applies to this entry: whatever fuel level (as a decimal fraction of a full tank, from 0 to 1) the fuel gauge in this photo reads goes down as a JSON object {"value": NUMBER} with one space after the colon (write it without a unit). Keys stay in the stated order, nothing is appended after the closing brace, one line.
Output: {"value": 0.125}
